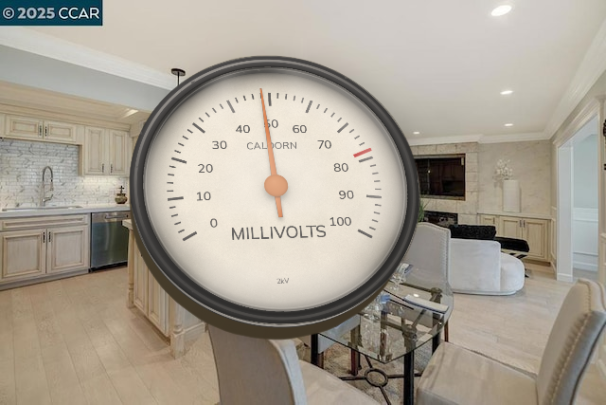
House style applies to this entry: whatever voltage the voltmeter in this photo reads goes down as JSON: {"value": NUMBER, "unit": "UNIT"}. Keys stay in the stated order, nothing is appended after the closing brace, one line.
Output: {"value": 48, "unit": "mV"}
